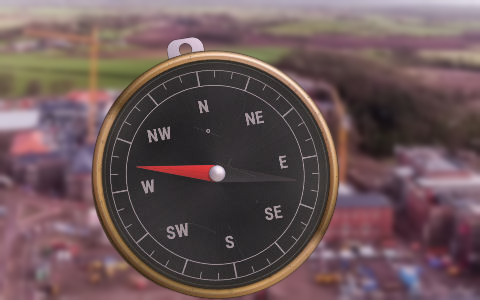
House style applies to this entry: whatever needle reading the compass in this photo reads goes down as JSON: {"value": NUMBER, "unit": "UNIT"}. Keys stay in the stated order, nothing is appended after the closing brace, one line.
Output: {"value": 285, "unit": "°"}
